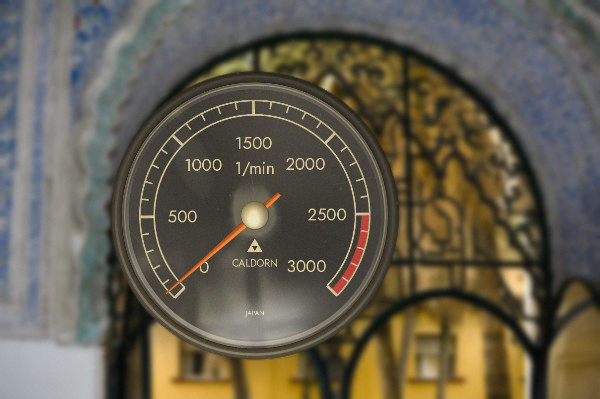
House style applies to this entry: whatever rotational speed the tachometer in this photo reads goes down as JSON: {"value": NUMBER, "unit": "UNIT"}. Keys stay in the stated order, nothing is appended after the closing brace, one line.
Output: {"value": 50, "unit": "rpm"}
